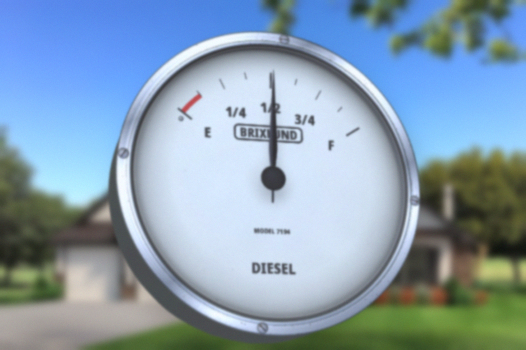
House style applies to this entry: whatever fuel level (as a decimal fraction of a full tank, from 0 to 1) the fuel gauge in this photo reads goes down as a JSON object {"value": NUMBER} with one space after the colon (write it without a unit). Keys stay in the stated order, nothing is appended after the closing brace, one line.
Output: {"value": 0.5}
